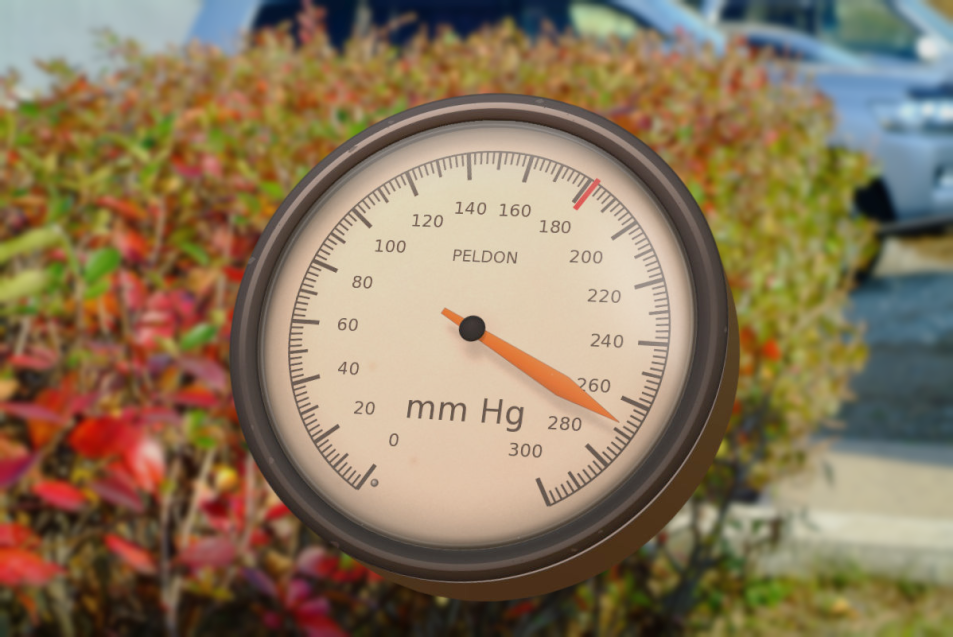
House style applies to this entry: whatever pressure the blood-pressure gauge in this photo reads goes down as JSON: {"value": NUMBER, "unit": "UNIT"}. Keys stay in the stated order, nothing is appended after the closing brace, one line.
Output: {"value": 268, "unit": "mmHg"}
